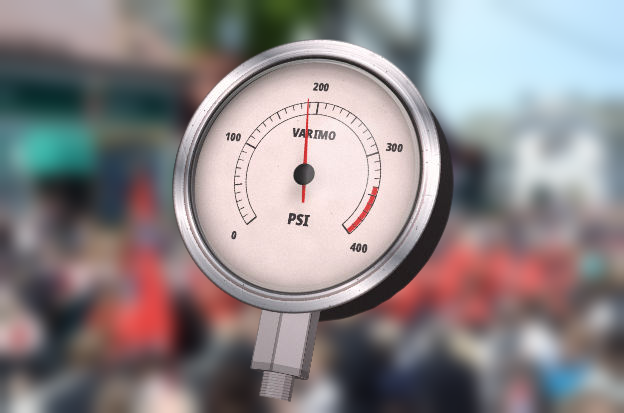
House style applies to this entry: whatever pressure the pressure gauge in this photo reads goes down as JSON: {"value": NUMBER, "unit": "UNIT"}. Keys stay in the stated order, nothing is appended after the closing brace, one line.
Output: {"value": 190, "unit": "psi"}
